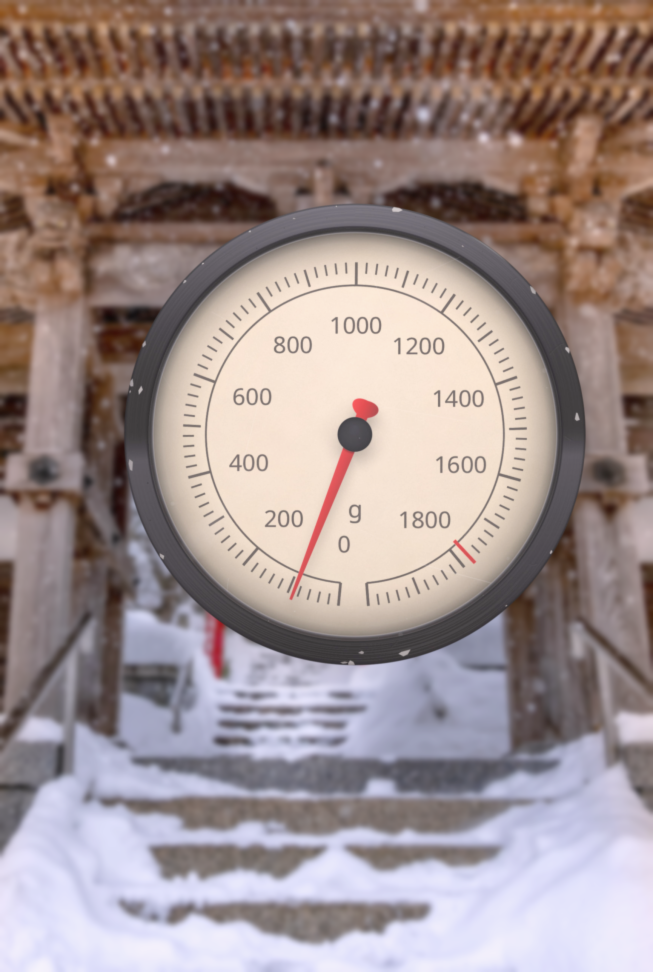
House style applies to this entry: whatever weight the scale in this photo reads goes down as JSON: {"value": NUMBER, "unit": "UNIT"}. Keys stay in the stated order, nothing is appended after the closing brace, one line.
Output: {"value": 90, "unit": "g"}
